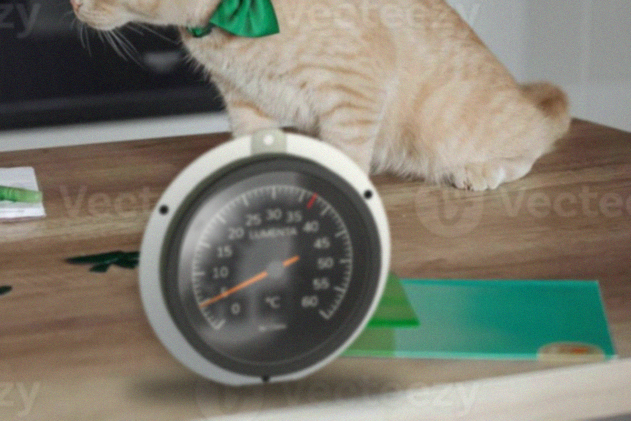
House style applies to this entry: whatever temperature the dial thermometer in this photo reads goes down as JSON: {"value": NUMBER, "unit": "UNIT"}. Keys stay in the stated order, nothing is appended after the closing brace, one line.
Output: {"value": 5, "unit": "°C"}
